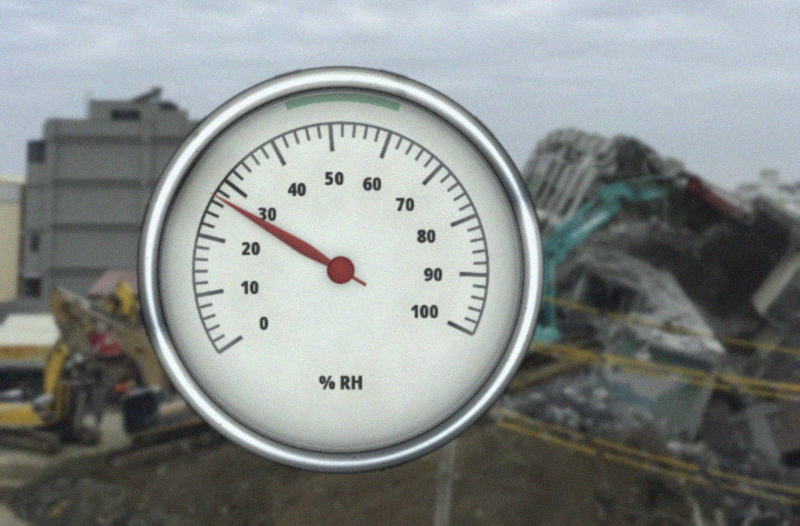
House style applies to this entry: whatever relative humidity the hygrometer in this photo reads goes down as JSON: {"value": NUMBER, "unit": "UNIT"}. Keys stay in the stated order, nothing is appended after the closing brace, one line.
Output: {"value": 27, "unit": "%"}
